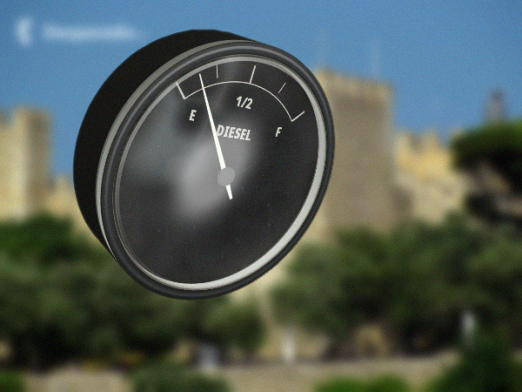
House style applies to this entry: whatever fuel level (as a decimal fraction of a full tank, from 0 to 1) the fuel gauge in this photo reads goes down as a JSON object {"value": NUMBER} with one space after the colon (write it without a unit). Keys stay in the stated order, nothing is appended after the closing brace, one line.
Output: {"value": 0.125}
